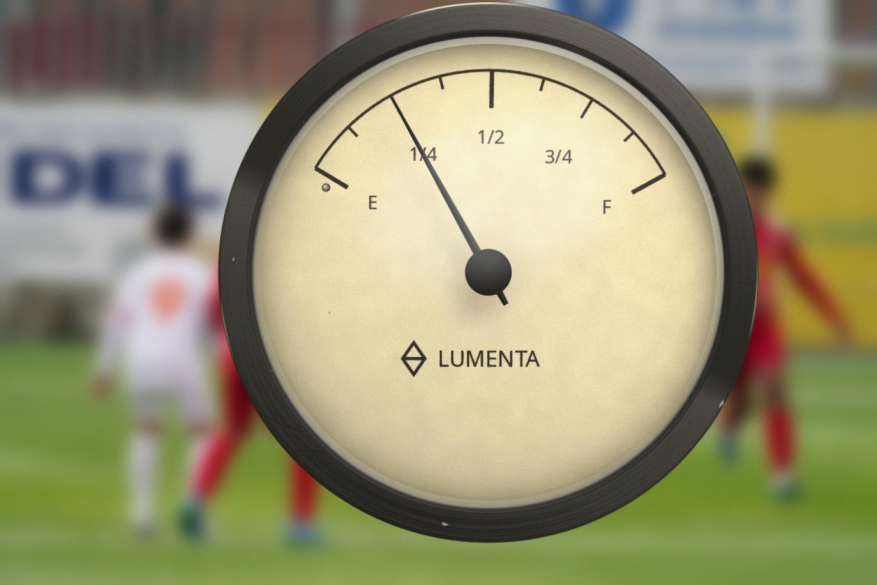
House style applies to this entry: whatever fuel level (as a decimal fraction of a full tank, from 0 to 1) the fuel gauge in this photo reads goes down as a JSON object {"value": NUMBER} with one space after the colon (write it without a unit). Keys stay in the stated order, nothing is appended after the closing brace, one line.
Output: {"value": 0.25}
